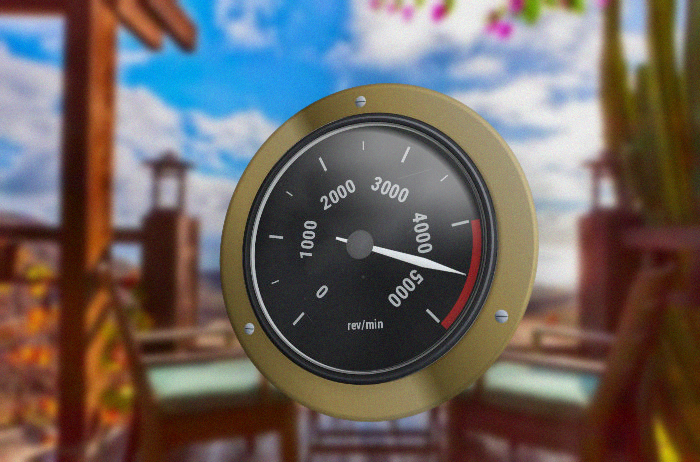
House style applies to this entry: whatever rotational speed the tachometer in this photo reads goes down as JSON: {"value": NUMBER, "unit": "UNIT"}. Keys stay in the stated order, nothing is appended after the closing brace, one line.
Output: {"value": 4500, "unit": "rpm"}
